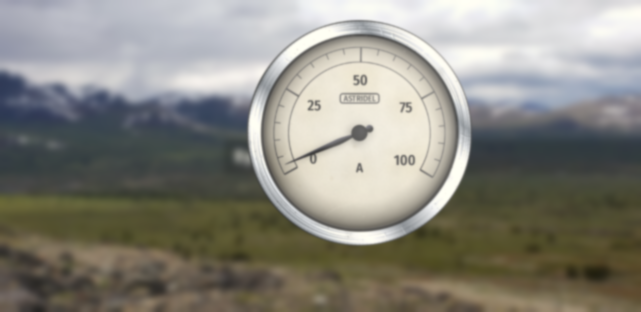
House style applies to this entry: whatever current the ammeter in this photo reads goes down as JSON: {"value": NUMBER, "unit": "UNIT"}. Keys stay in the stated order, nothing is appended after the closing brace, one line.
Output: {"value": 2.5, "unit": "A"}
